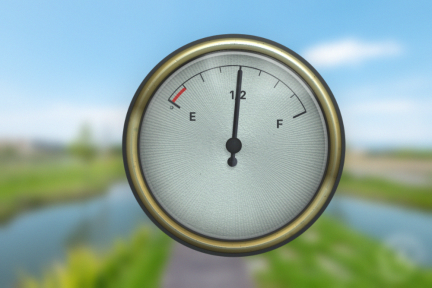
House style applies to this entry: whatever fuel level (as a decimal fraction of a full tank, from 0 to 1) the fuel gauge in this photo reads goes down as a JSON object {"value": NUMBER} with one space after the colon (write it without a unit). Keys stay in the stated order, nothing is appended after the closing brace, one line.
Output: {"value": 0.5}
